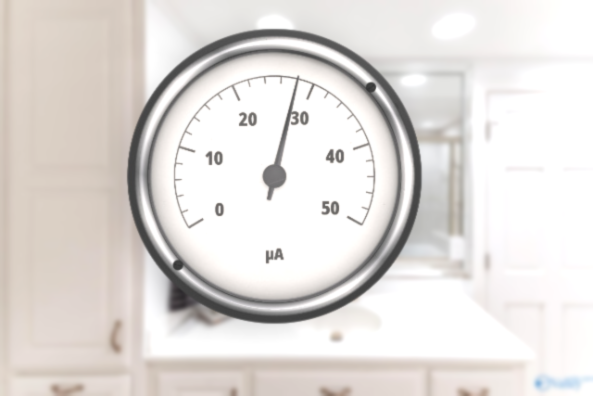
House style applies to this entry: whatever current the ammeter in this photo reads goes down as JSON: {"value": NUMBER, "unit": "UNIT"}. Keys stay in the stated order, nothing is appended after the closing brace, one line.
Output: {"value": 28, "unit": "µA"}
